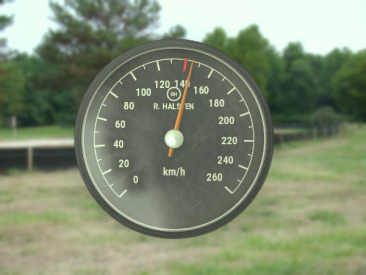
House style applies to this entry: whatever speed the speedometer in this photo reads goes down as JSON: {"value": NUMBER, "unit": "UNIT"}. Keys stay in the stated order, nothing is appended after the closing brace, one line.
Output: {"value": 145, "unit": "km/h"}
